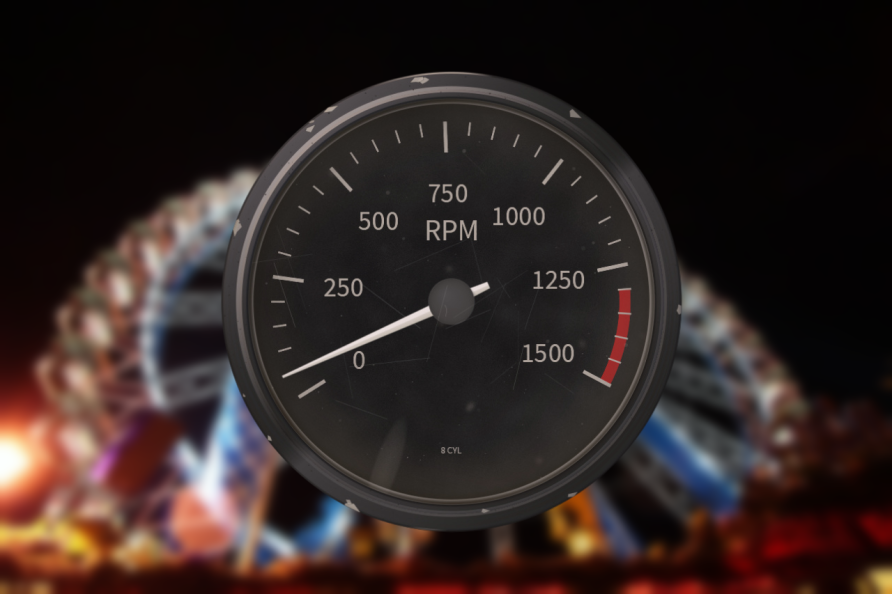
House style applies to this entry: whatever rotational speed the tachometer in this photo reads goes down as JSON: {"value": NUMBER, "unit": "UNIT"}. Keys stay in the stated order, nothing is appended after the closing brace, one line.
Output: {"value": 50, "unit": "rpm"}
